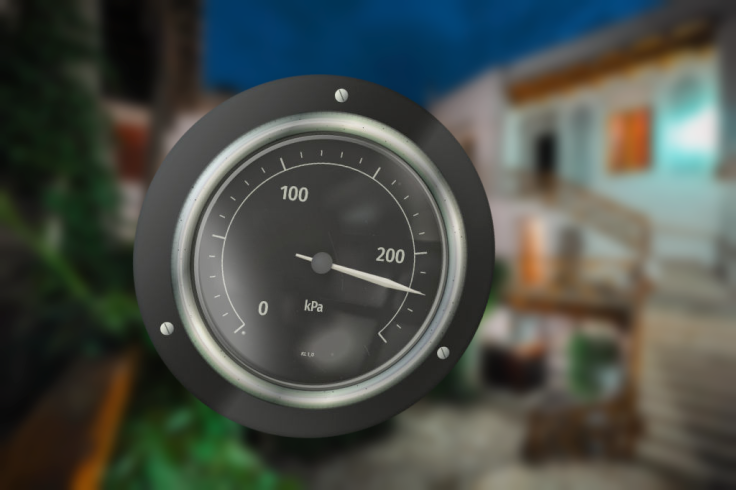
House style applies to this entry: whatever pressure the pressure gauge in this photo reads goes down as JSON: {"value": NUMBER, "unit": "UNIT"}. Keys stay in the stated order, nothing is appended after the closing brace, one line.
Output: {"value": 220, "unit": "kPa"}
